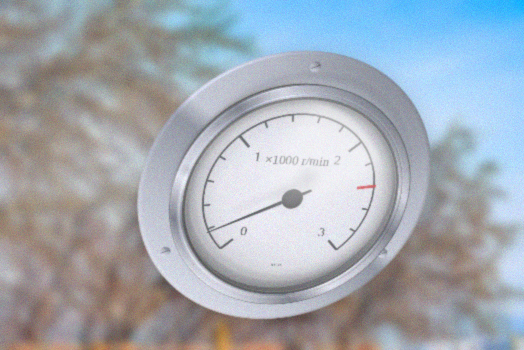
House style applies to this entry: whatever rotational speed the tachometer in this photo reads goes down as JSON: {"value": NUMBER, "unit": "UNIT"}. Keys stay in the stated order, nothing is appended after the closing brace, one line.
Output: {"value": 200, "unit": "rpm"}
